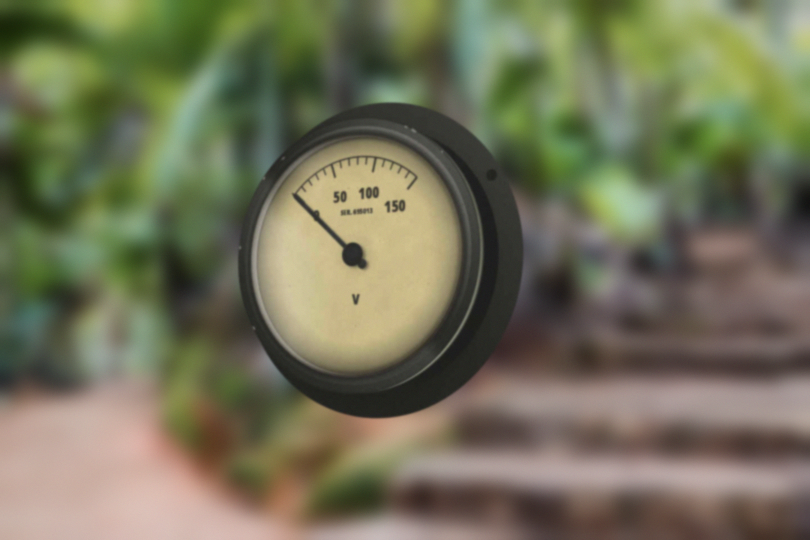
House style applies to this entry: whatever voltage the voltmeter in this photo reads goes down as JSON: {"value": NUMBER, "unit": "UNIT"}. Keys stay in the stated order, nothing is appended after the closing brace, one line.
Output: {"value": 0, "unit": "V"}
